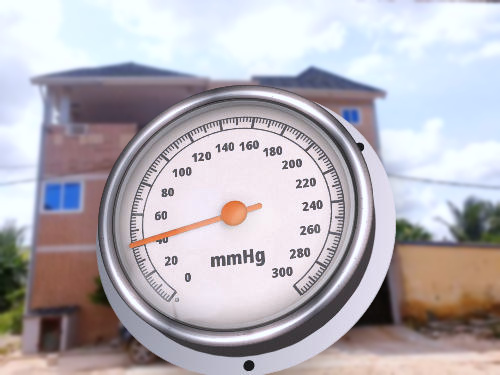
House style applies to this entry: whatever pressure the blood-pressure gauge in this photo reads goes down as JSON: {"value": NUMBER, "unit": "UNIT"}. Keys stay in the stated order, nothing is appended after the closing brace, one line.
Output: {"value": 40, "unit": "mmHg"}
